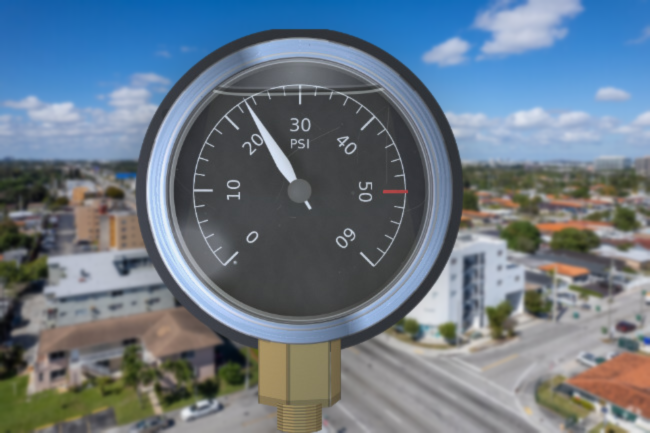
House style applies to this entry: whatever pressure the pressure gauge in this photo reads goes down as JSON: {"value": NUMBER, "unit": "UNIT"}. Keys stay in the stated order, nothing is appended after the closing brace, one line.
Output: {"value": 23, "unit": "psi"}
